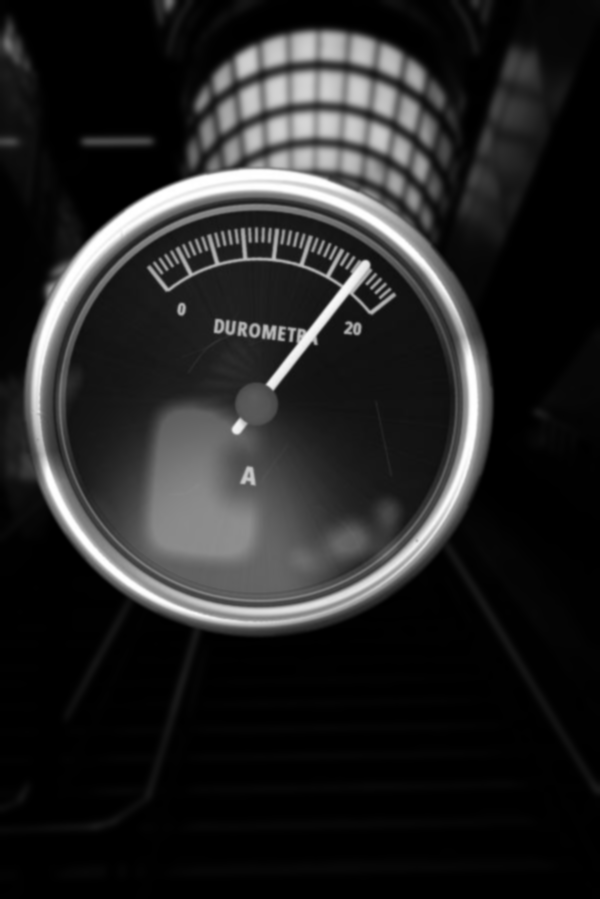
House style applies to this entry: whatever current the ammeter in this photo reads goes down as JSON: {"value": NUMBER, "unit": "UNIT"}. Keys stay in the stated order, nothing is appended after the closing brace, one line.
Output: {"value": 17, "unit": "A"}
